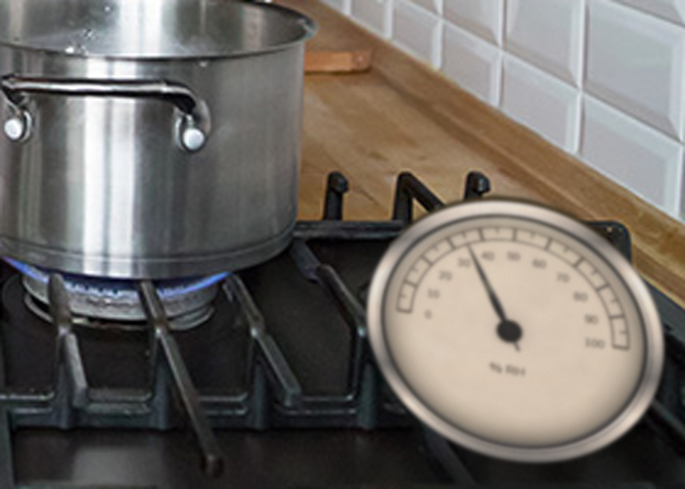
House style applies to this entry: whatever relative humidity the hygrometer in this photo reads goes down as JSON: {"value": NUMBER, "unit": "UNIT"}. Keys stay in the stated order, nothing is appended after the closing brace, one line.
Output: {"value": 35, "unit": "%"}
